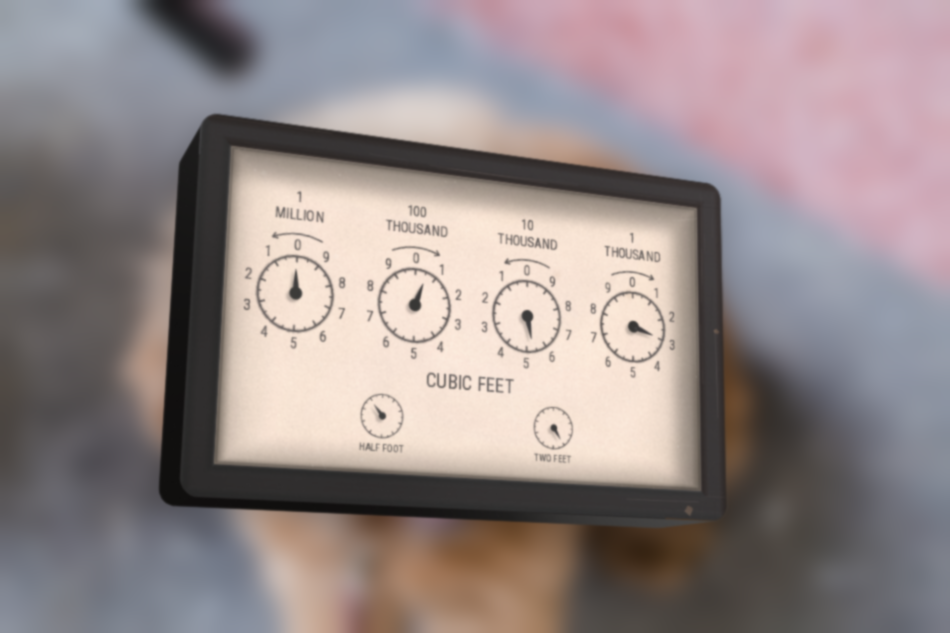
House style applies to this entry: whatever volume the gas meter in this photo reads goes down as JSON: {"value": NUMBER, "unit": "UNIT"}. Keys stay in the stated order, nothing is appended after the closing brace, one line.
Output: {"value": 5300, "unit": "ft³"}
